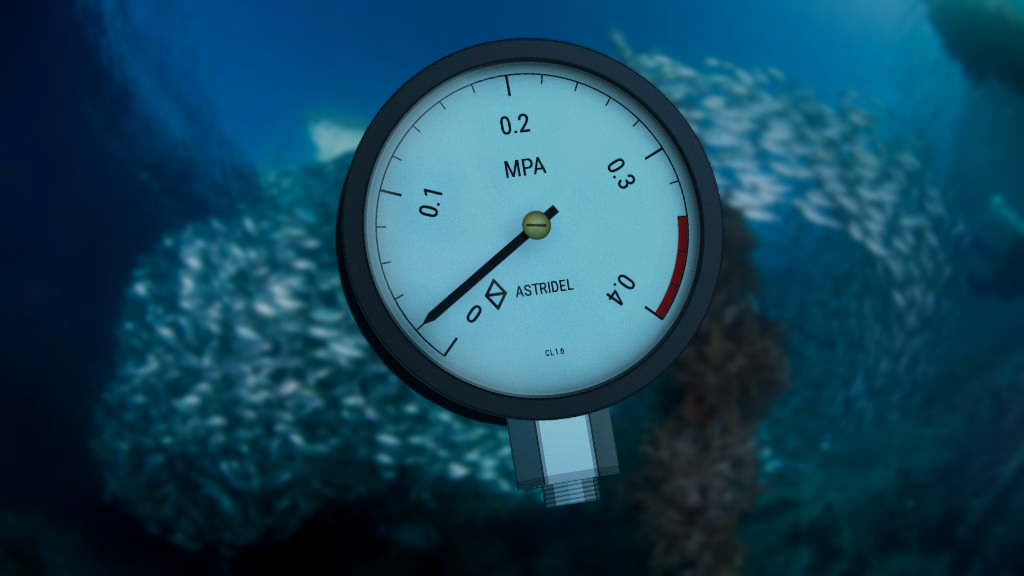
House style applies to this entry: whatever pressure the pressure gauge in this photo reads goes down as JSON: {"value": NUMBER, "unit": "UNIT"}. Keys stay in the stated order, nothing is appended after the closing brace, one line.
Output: {"value": 0.02, "unit": "MPa"}
